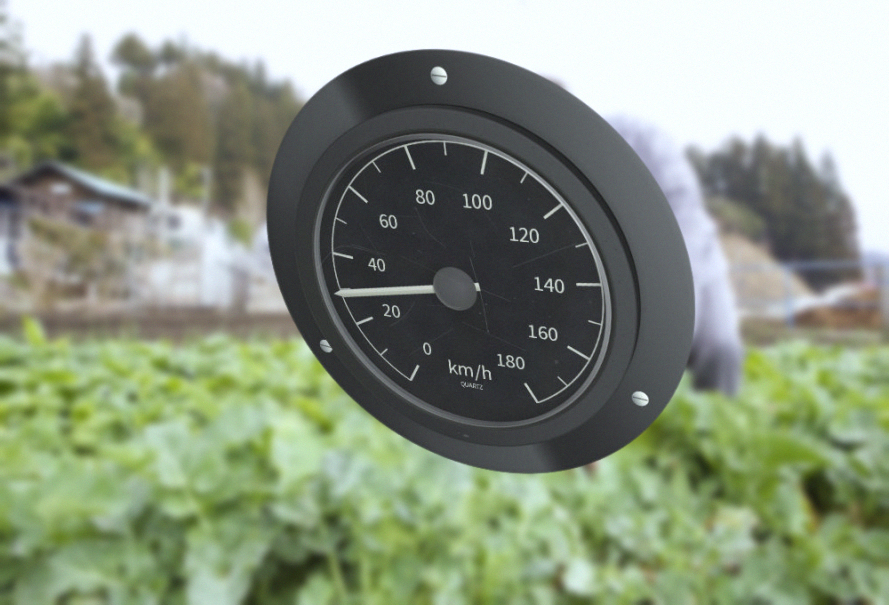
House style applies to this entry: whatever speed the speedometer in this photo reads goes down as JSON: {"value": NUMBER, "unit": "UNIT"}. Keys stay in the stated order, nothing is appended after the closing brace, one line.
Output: {"value": 30, "unit": "km/h"}
